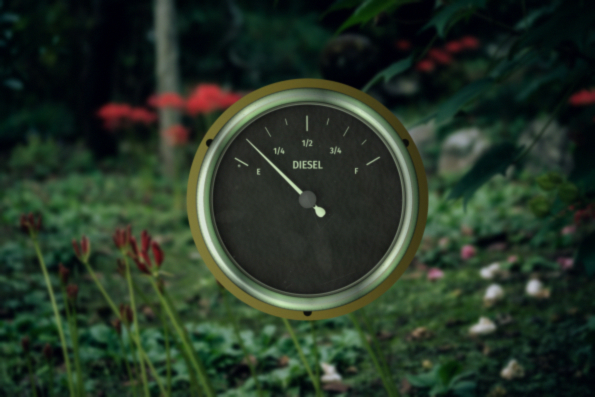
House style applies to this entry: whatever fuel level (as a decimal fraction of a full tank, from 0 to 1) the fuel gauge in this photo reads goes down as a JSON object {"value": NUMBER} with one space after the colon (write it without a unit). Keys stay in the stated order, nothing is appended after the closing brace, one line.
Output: {"value": 0.125}
